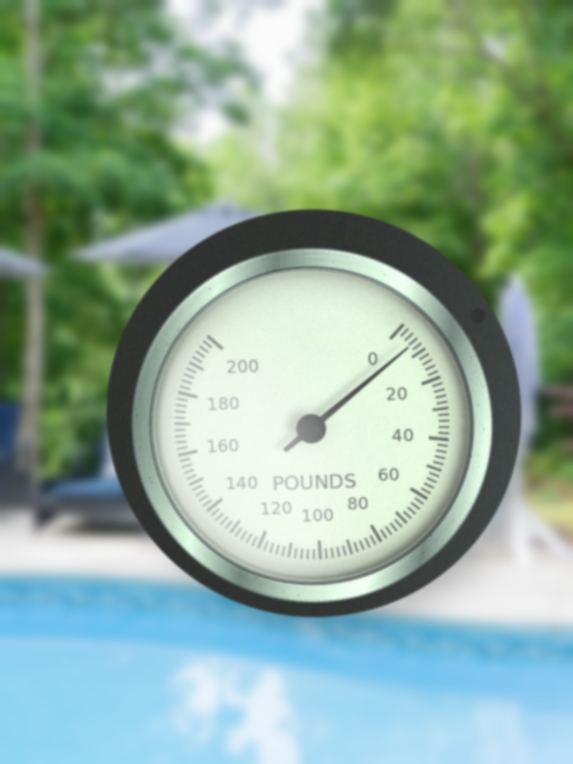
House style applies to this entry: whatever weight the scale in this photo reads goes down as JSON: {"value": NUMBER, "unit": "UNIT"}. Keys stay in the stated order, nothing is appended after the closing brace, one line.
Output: {"value": 6, "unit": "lb"}
